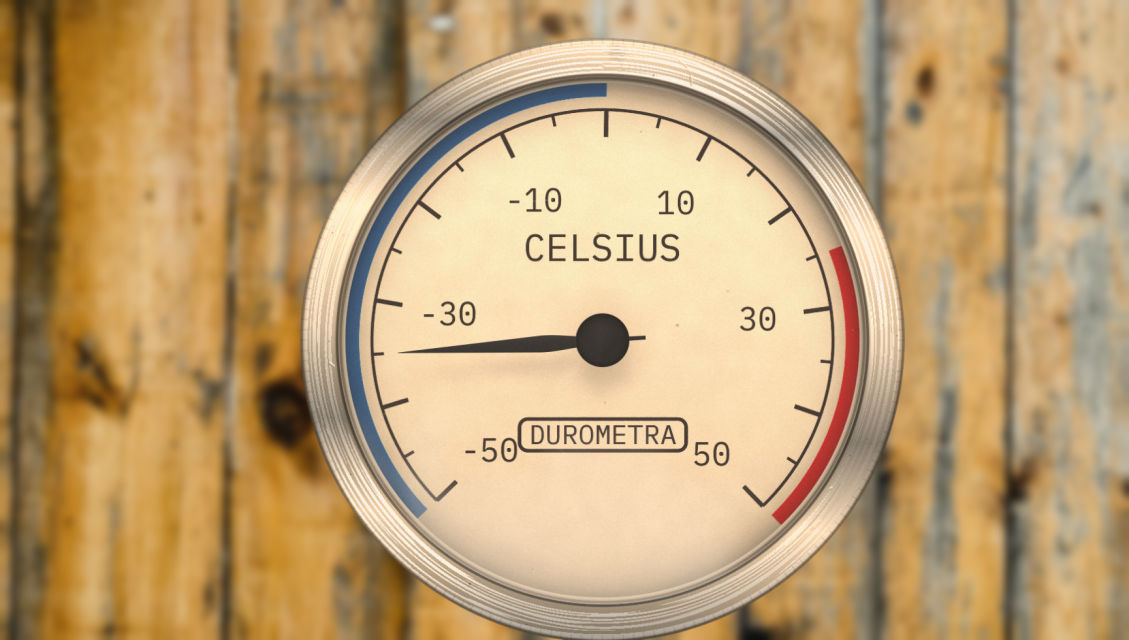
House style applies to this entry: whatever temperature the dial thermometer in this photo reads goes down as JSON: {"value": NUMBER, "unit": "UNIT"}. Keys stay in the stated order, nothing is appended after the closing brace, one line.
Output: {"value": -35, "unit": "°C"}
